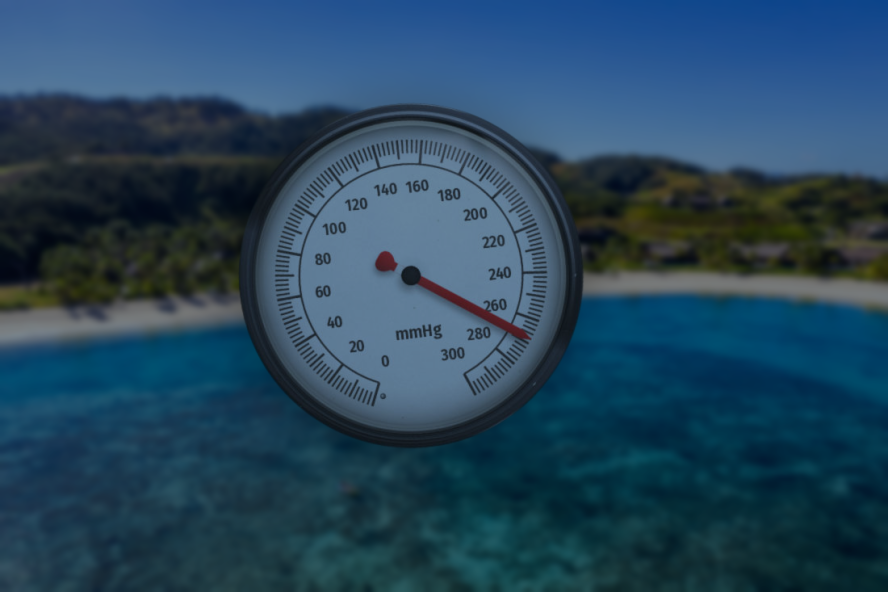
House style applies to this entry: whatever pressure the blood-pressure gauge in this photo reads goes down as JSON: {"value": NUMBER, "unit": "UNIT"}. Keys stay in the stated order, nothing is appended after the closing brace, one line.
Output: {"value": 268, "unit": "mmHg"}
